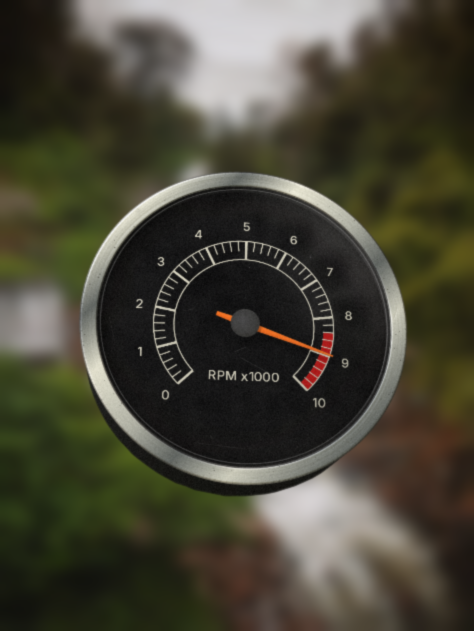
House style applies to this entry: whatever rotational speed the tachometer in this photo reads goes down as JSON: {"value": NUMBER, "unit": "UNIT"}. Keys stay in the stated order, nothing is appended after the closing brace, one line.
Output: {"value": 9000, "unit": "rpm"}
